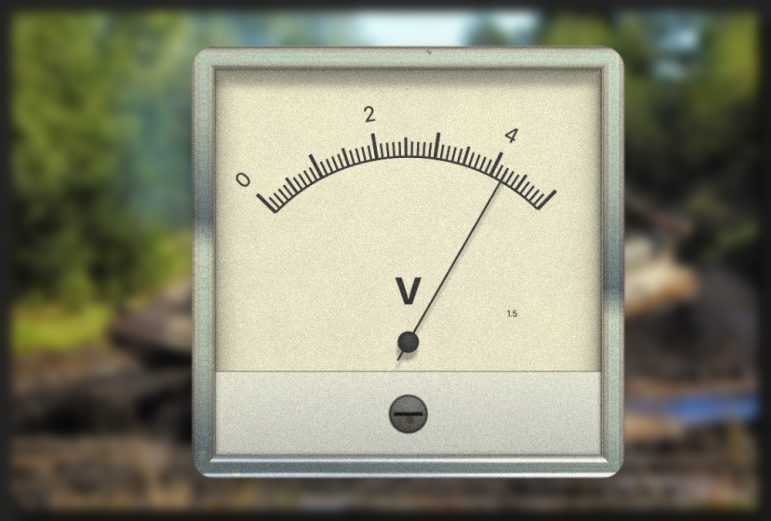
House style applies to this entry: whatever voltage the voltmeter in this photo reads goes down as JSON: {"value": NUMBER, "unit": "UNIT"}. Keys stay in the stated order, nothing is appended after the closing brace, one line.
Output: {"value": 4.2, "unit": "V"}
